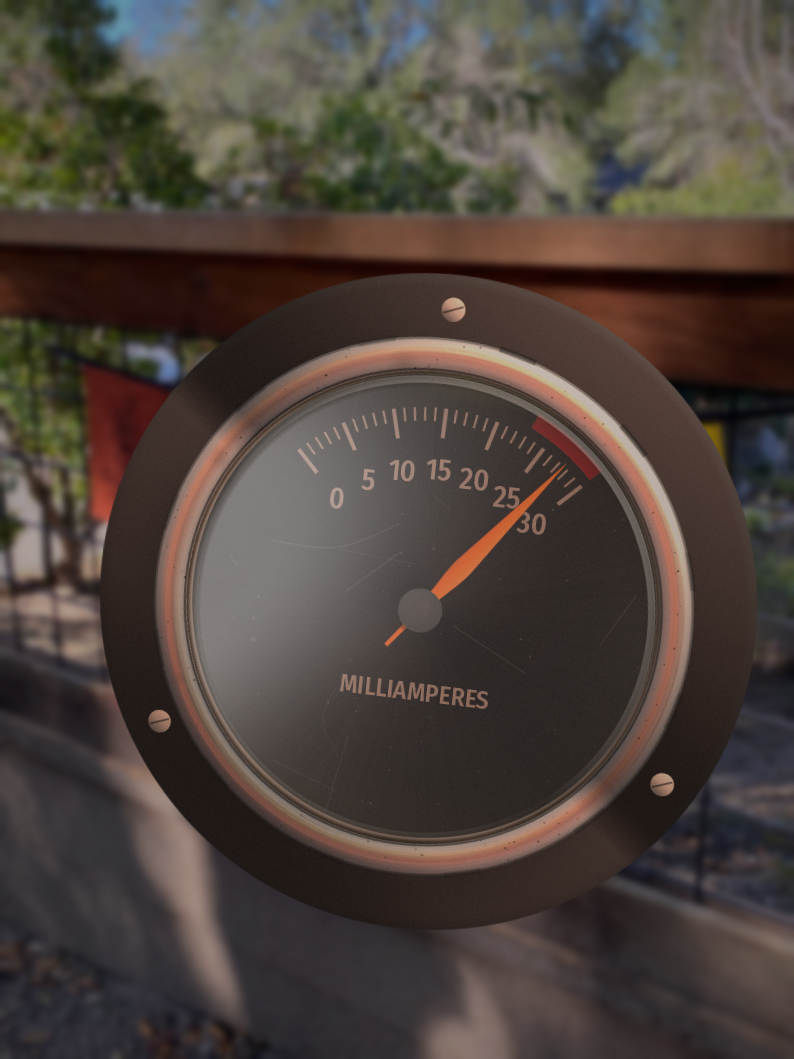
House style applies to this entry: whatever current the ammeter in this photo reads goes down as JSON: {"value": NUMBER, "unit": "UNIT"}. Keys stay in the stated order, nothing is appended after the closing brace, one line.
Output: {"value": 27.5, "unit": "mA"}
